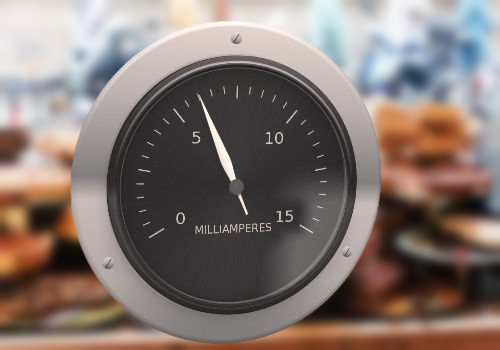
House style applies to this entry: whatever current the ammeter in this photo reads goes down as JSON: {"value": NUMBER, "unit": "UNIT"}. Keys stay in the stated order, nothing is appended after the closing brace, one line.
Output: {"value": 6, "unit": "mA"}
